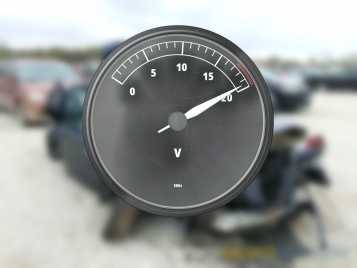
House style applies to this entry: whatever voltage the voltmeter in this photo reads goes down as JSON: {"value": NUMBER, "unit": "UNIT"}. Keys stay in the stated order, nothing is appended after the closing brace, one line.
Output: {"value": 19.5, "unit": "V"}
